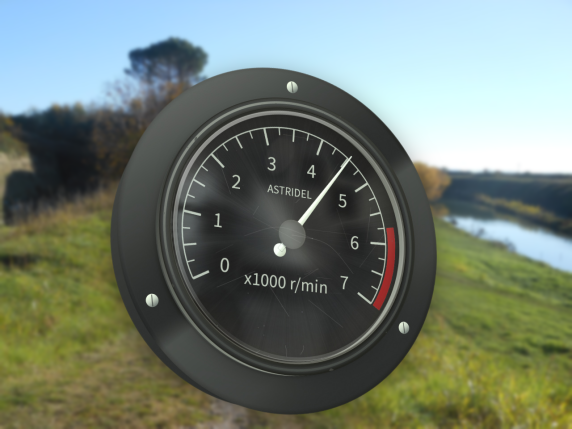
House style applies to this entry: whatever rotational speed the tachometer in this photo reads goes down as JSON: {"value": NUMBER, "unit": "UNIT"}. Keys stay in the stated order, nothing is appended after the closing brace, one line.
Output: {"value": 4500, "unit": "rpm"}
